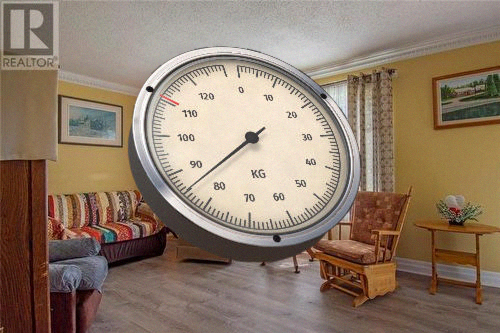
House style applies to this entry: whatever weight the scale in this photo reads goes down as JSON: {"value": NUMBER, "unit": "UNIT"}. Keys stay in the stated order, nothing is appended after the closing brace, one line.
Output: {"value": 85, "unit": "kg"}
